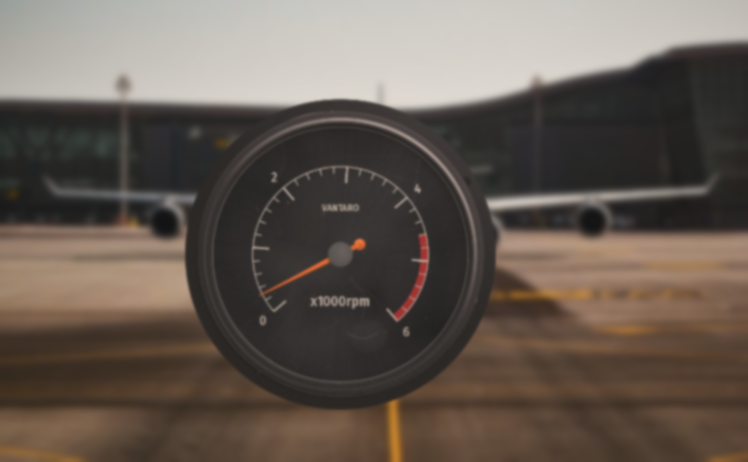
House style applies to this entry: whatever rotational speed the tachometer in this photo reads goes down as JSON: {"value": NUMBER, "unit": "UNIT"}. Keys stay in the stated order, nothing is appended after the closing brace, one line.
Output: {"value": 300, "unit": "rpm"}
